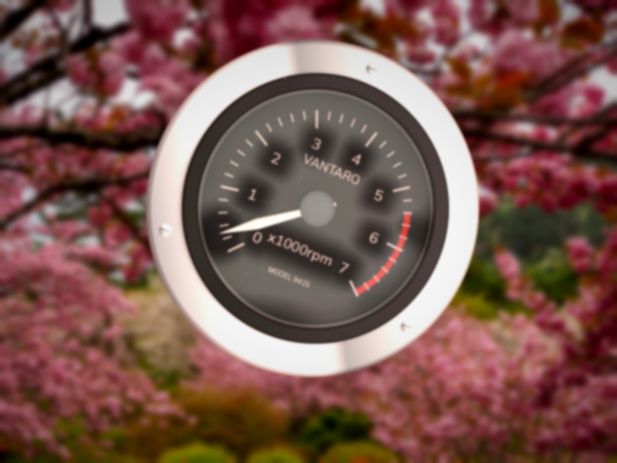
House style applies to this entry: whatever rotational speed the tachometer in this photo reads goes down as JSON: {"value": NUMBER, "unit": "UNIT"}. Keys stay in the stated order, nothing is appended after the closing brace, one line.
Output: {"value": 300, "unit": "rpm"}
